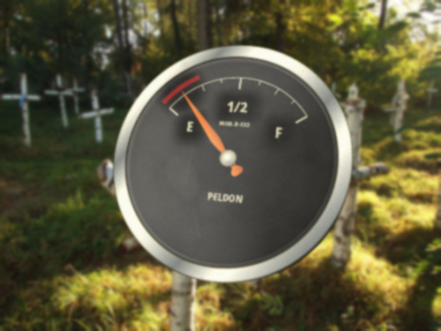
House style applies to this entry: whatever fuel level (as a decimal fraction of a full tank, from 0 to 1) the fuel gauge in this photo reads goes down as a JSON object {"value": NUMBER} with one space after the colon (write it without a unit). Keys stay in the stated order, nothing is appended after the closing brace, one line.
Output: {"value": 0.125}
